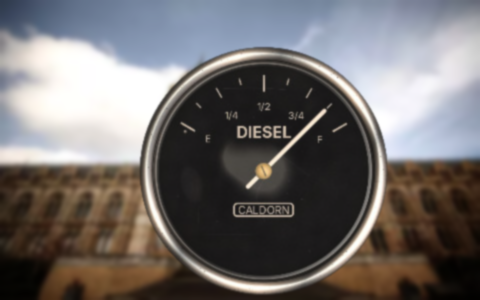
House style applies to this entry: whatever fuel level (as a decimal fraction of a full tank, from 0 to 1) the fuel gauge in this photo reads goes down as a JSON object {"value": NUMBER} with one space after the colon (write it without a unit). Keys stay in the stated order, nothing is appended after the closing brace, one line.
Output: {"value": 0.875}
